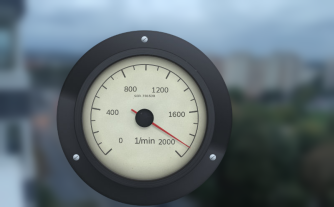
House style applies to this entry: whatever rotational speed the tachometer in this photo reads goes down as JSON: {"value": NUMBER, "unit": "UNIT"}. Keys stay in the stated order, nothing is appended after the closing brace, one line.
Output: {"value": 1900, "unit": "rpm"}
